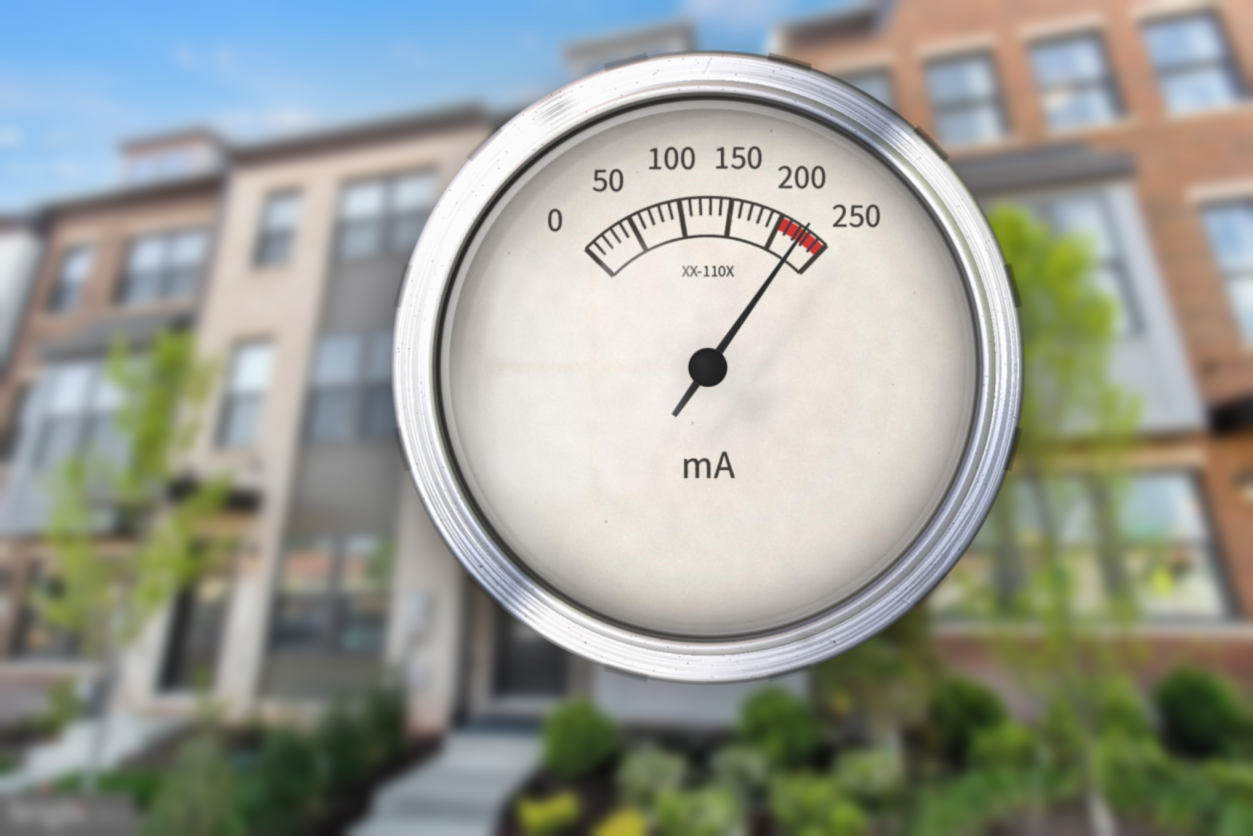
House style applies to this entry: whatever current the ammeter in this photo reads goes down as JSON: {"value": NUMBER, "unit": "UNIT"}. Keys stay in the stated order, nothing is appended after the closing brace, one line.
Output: {"value": 225, "unit": "mA"}
